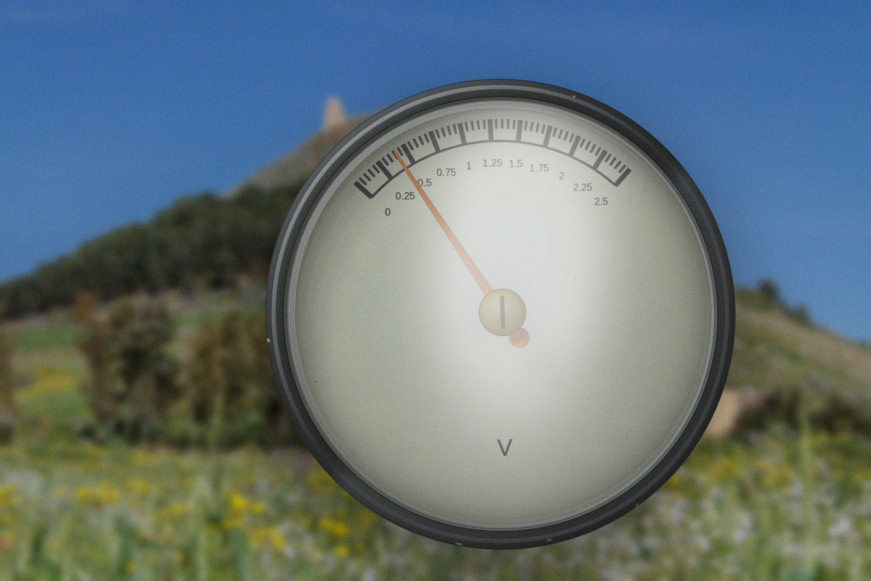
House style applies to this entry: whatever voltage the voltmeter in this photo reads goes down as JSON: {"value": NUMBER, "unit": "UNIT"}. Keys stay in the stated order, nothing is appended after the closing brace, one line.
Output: {"value": 0.4, "unit": "V"}
